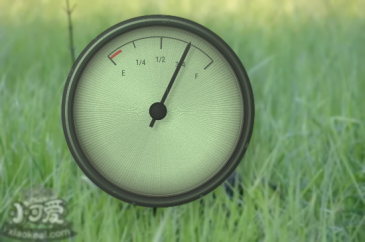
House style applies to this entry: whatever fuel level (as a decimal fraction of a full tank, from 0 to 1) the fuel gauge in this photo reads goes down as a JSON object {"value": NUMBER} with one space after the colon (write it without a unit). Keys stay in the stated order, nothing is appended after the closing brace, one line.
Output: {"value": 0.75}
